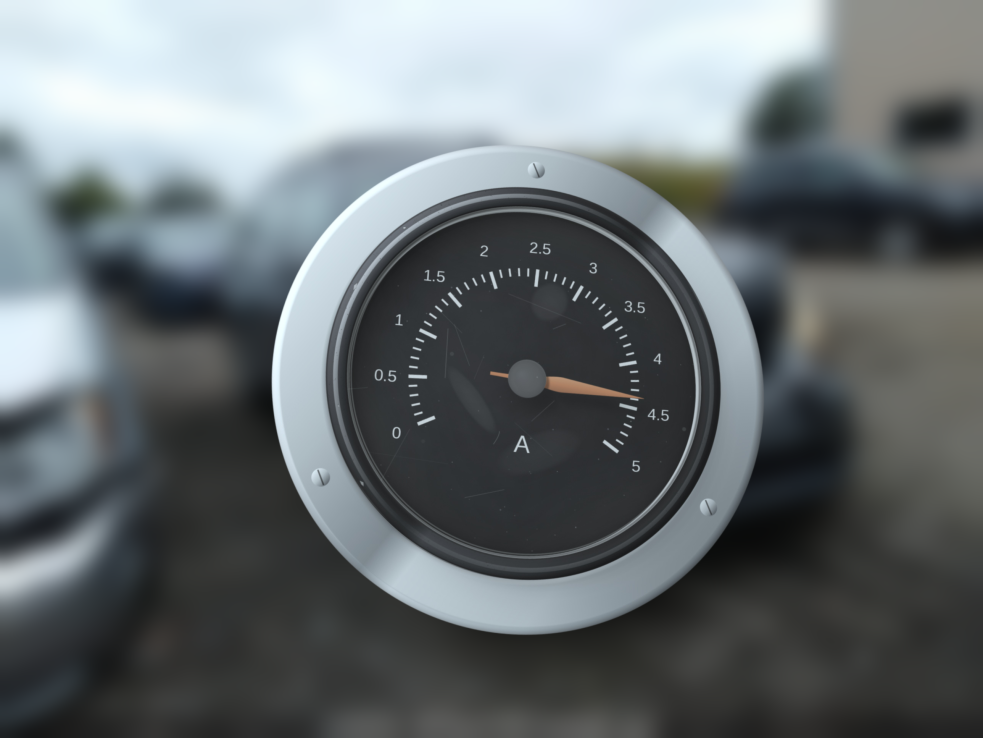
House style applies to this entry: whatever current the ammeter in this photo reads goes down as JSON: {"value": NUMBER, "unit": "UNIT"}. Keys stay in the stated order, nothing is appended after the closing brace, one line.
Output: {"value": 4.4, "unit": "A"}
